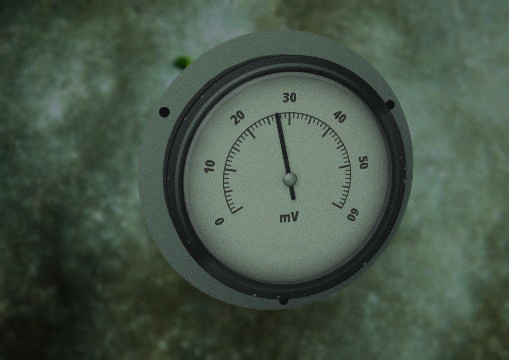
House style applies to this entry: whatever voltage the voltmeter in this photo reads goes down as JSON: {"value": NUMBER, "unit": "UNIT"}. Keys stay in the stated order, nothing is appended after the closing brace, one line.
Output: {"value": 27, "unit": "mV"}
